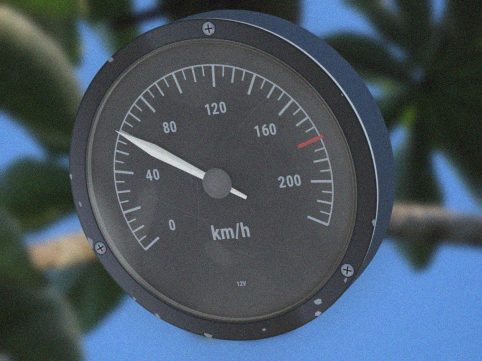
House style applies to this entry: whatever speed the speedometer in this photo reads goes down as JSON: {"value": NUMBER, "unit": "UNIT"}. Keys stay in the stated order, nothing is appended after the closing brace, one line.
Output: {"value": 60, "unit": "km/h"}
